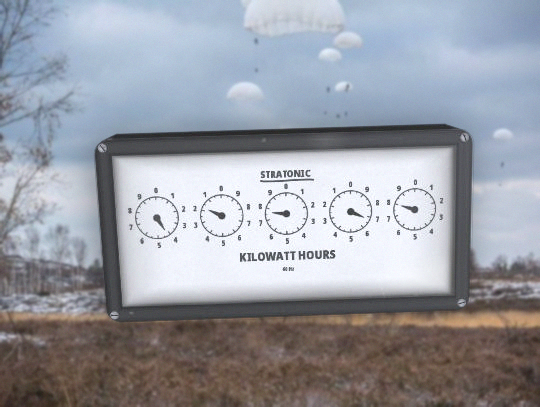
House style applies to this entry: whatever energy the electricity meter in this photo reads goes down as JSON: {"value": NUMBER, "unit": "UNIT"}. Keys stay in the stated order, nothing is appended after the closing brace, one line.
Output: {"value": 41768, "unit": "kWh"}
